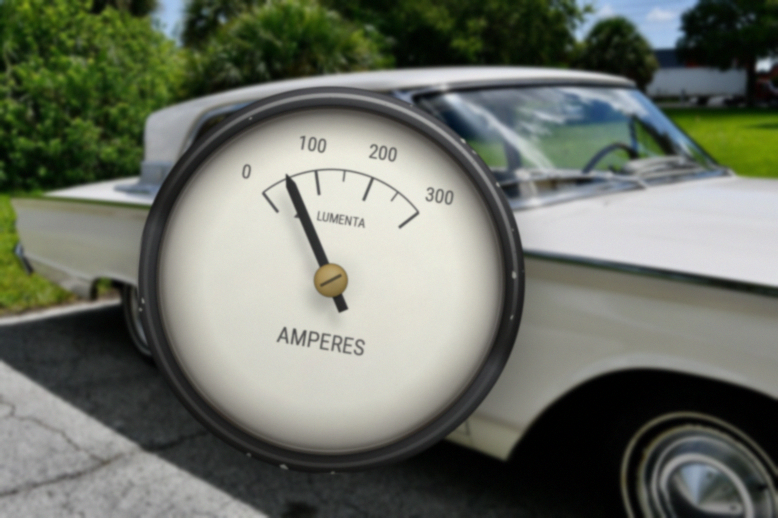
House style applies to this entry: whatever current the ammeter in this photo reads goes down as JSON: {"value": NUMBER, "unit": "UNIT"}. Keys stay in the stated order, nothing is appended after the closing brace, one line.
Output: {"value": 50, "unit": "A"}
